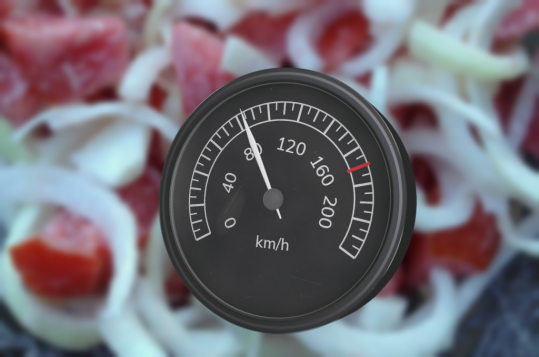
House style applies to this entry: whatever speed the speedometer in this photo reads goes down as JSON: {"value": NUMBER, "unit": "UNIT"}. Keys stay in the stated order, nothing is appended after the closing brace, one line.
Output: {"value": 85, "unit": "km/h"}
